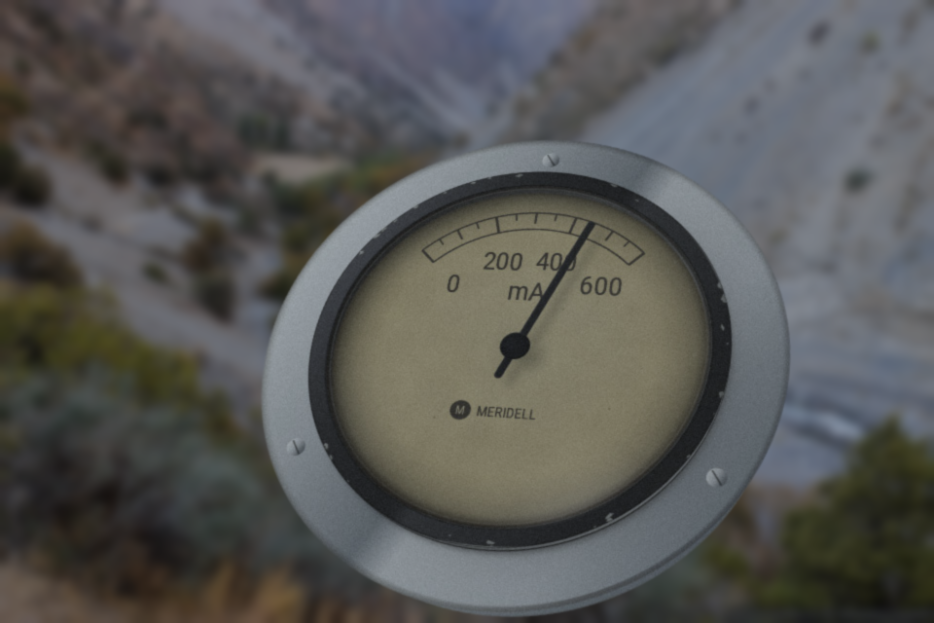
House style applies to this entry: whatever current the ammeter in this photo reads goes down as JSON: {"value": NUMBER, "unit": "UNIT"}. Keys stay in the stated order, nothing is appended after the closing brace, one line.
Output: {"value": 450, "unit": "mA"}
